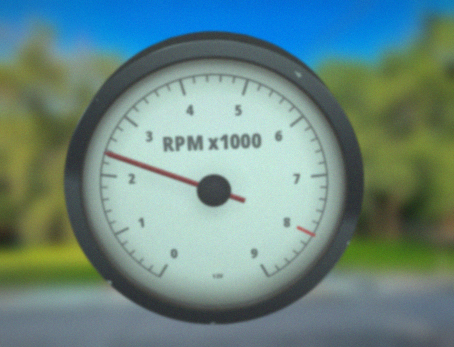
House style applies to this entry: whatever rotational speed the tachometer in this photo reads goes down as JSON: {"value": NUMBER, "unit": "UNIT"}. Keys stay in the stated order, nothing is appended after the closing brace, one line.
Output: {"value": 2400, "unit": "rpm"}
